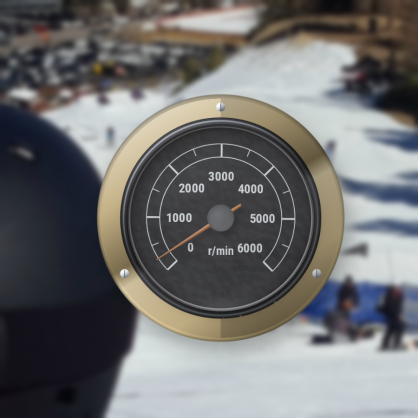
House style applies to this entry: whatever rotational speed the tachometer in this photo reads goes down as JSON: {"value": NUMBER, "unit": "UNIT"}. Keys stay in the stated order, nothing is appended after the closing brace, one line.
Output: {"value": 250, "unit": "rpm"}
